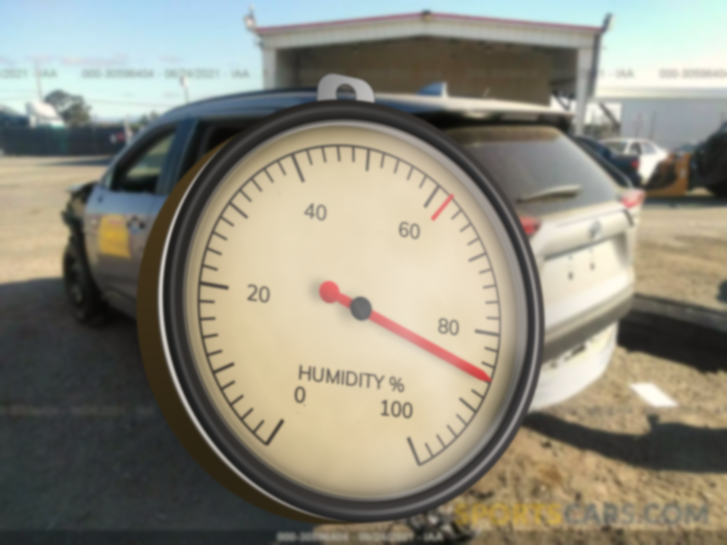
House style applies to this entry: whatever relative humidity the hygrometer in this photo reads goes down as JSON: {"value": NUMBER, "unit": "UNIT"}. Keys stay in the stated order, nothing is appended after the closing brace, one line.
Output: {"value": 86, "unit": "%"}
